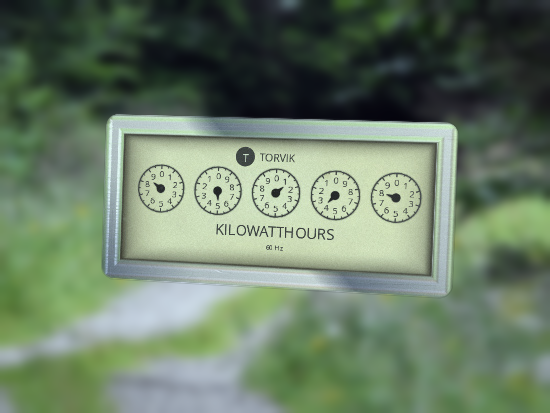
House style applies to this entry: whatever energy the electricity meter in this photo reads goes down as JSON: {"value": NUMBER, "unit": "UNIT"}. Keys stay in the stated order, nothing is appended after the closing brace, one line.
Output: {"value": 85138, "unit": "kWh"}
